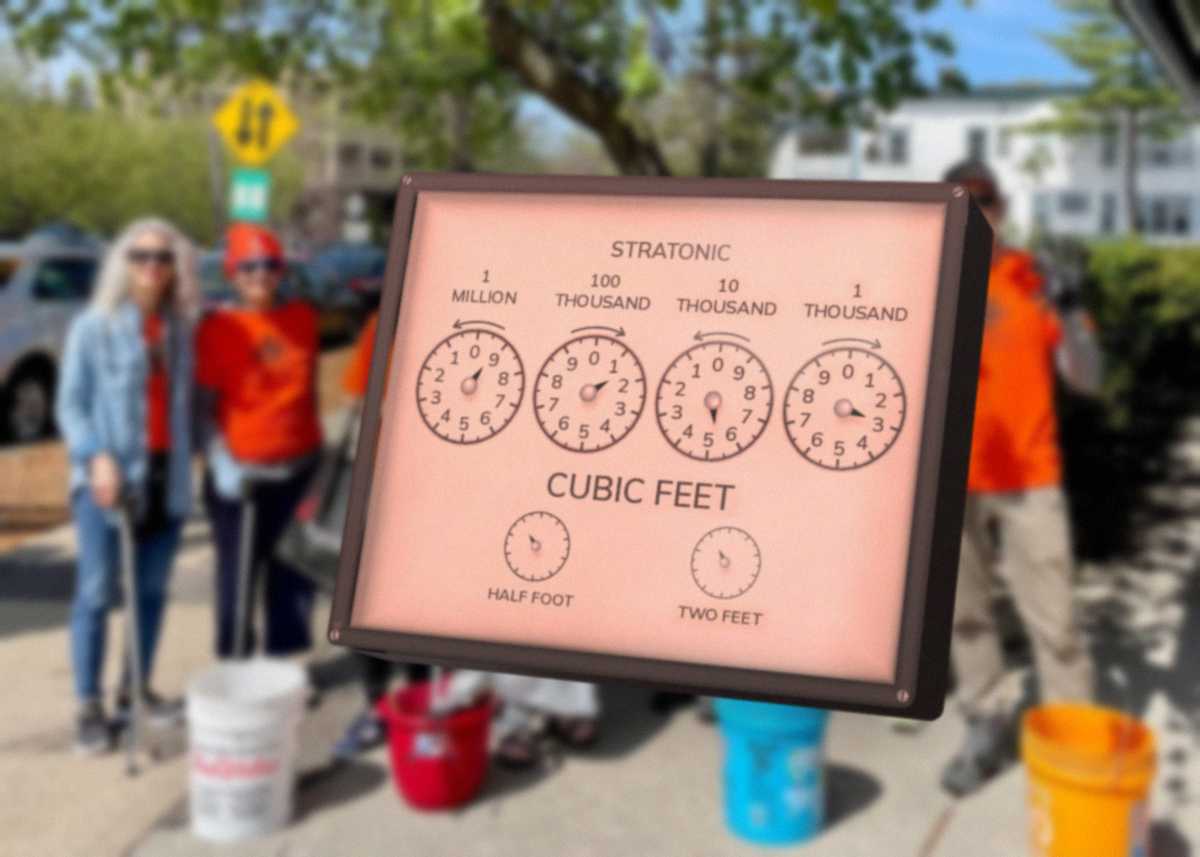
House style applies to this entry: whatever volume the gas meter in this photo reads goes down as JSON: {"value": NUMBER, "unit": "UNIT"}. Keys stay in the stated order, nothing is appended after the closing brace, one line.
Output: {"value": 915300, "unit": "ft³"}
